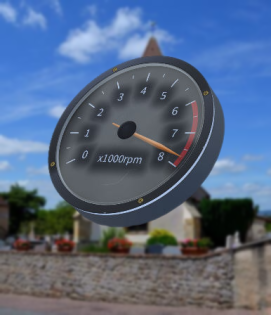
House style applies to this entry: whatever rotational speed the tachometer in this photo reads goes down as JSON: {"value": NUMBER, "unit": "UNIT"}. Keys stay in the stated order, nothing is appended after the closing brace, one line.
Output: {"value": 7750, "unit": "rpm"}
